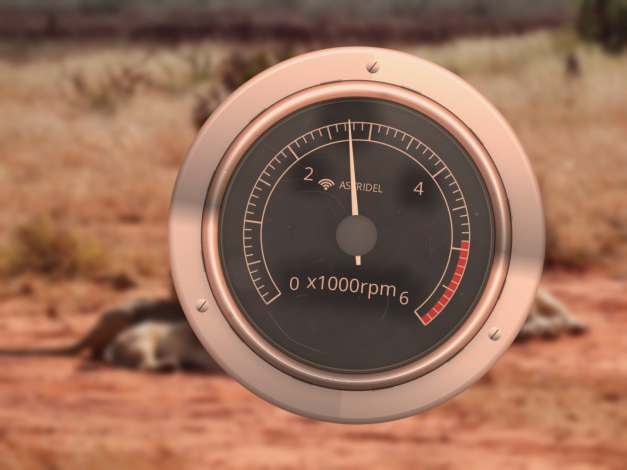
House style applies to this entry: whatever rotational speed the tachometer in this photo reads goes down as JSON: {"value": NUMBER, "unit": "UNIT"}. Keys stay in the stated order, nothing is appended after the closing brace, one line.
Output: {"value": 2750, "unit": "rpm"}
